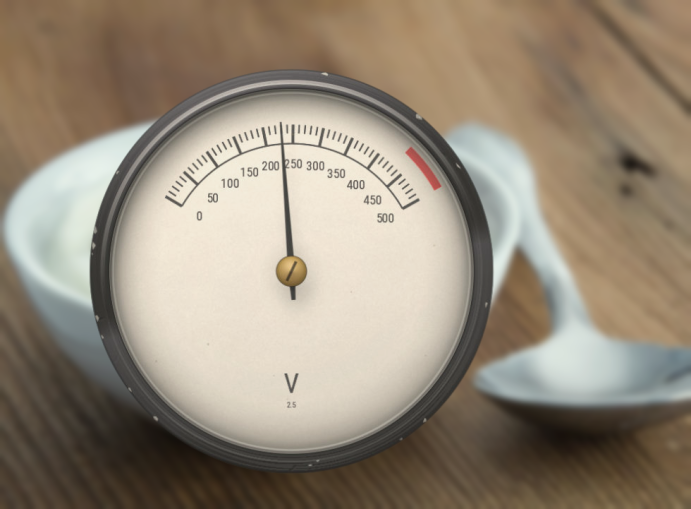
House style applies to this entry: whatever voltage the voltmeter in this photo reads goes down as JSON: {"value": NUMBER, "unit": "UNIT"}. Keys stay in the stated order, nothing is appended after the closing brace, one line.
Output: {"value": 230, "unit": "V"}
